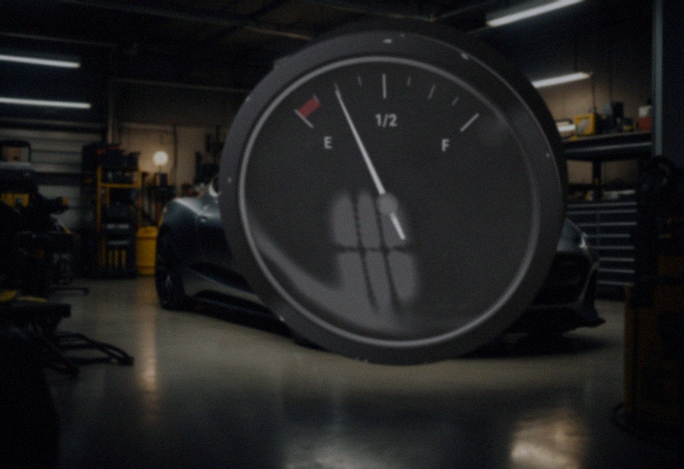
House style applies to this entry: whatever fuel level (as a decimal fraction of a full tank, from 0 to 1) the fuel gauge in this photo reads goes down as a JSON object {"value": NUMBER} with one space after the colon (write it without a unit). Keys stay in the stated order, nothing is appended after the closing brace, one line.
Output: {"value": 0.25}
